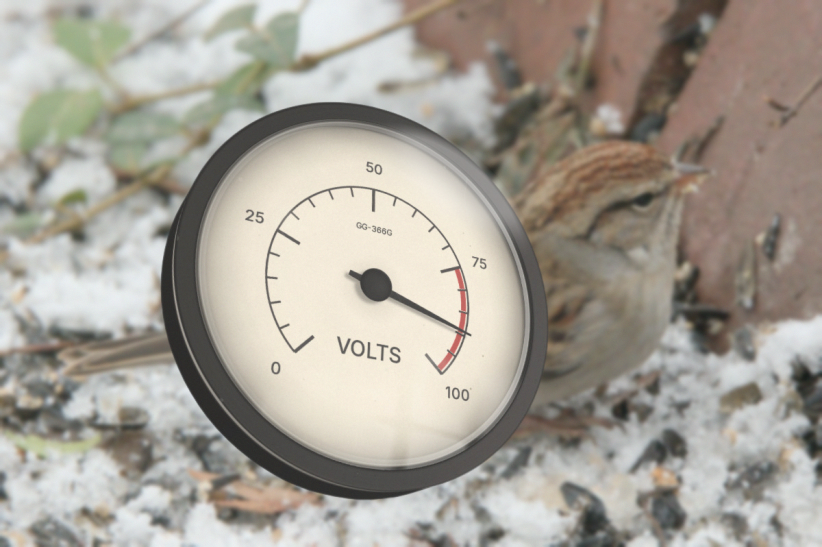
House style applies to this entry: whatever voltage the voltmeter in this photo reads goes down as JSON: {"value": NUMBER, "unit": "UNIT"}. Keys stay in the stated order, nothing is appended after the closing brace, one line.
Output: {"value": 90, "unit": "V"}
